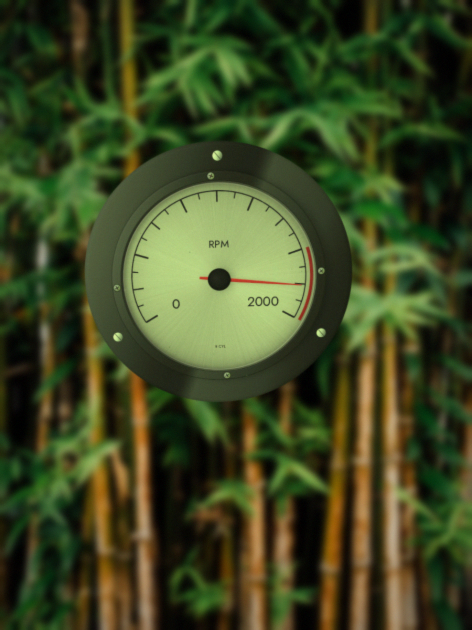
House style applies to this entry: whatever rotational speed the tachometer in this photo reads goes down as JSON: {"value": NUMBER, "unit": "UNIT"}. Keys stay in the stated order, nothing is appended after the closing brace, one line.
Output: {"value": 1800, "unit": "rpm"}
